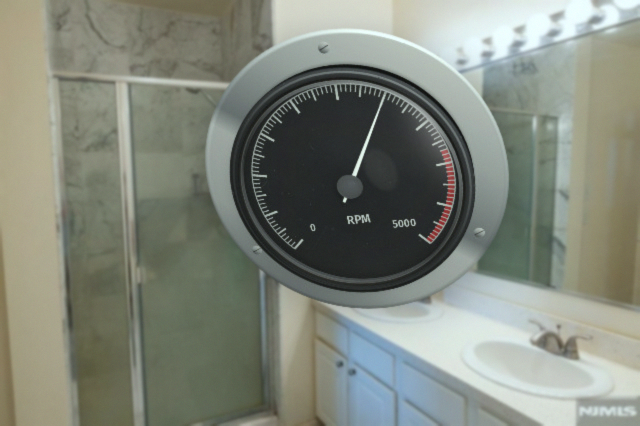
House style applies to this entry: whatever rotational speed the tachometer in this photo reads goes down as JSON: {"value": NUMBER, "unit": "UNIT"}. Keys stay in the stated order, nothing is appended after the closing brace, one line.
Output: {"value": 3000, "unit": "rpm"}
